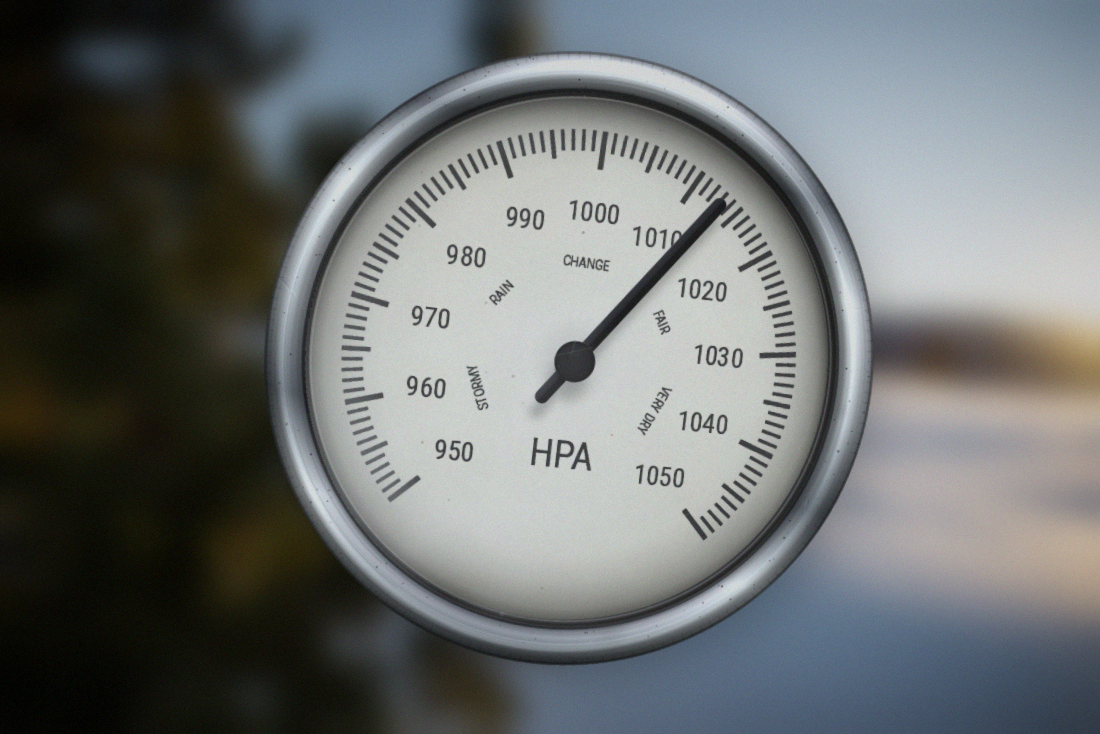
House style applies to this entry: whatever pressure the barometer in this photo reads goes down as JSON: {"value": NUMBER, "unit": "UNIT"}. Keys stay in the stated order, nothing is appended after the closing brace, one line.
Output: {"value": 1013, "unit": "hPa"}
